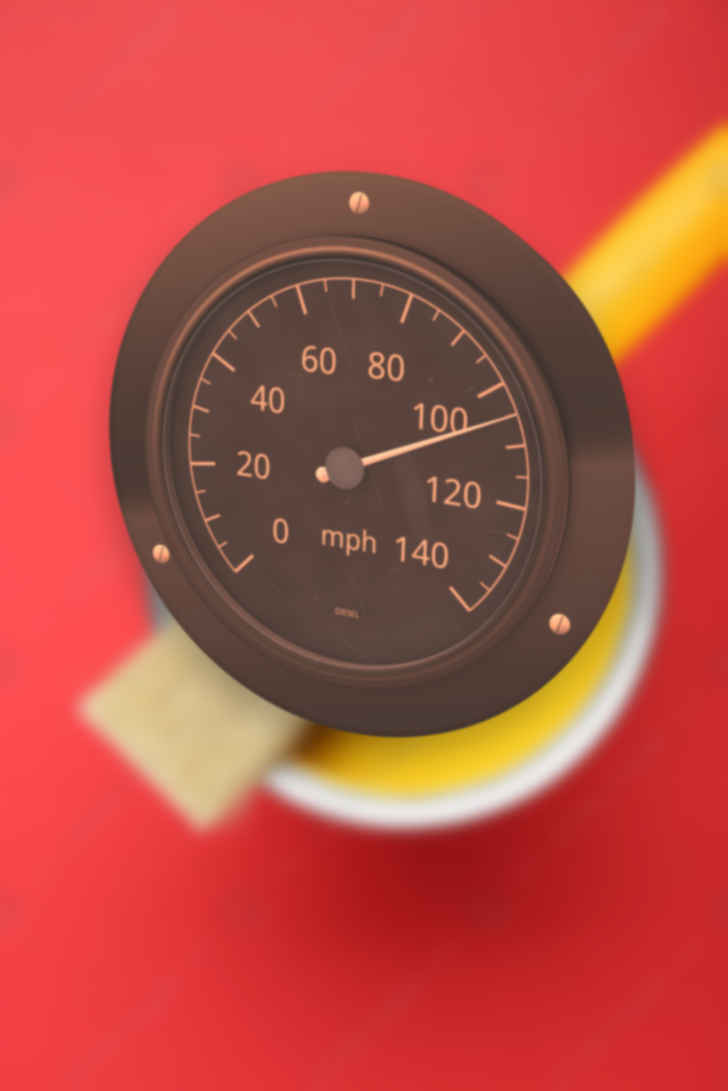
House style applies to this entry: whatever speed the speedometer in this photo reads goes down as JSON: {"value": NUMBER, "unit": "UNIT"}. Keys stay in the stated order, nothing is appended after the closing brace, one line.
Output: {"value": 105, "unit": "mph"}
